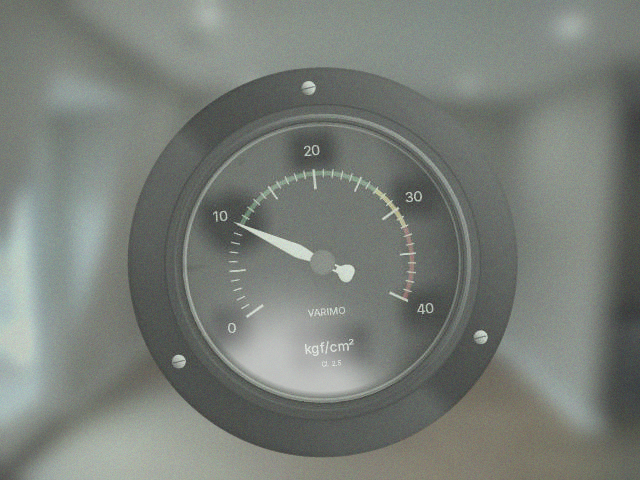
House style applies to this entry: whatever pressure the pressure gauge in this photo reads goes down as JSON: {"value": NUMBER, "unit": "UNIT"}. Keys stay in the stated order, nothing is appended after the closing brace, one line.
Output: {"value": 10, "unit": "kg/cm²"}
